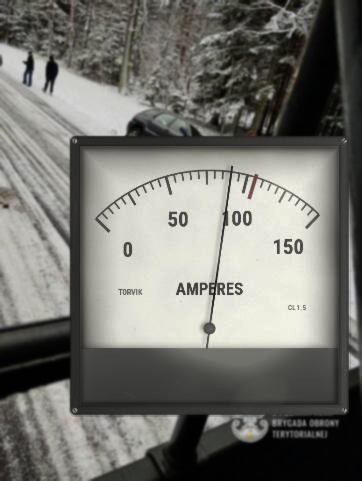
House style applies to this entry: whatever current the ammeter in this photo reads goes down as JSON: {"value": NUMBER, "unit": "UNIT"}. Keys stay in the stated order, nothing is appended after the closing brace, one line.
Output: {"value": 90, "unit": "A"}
